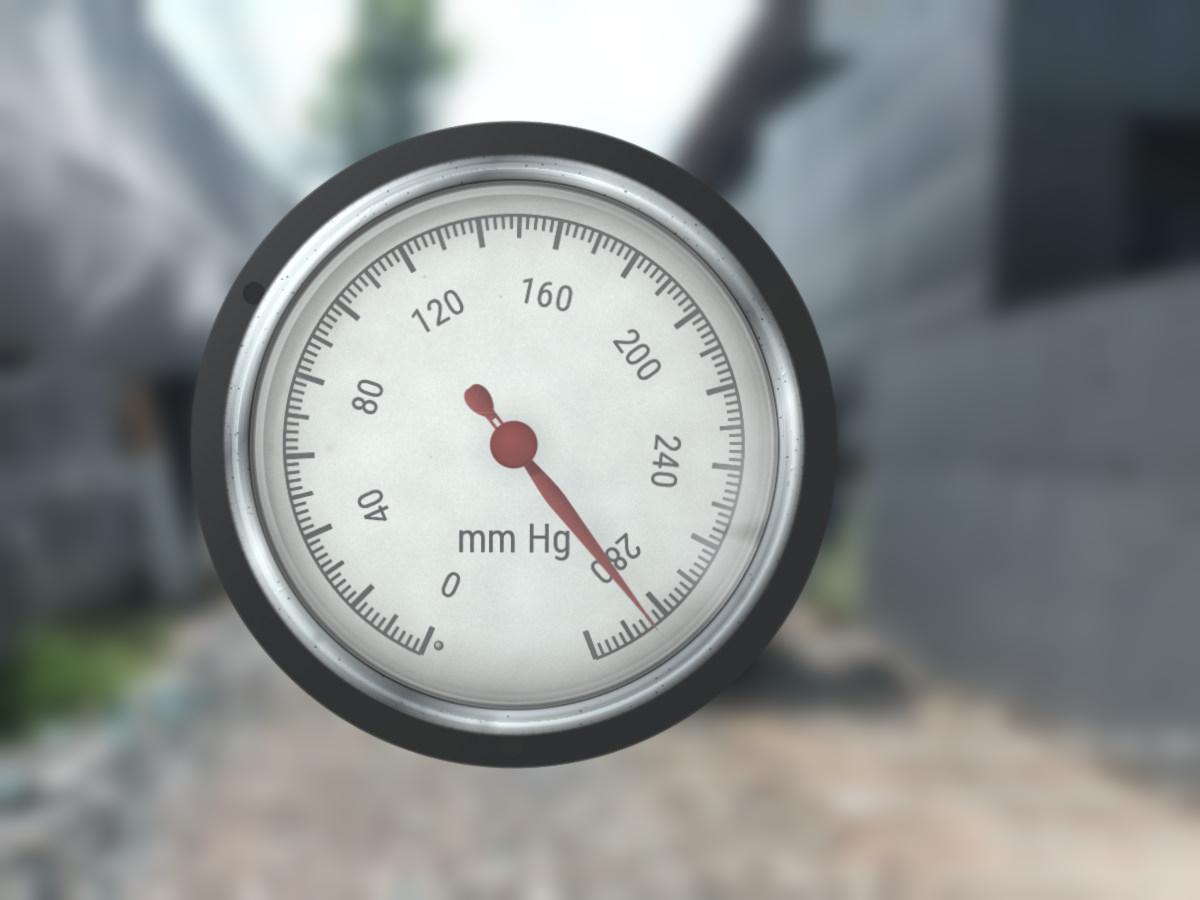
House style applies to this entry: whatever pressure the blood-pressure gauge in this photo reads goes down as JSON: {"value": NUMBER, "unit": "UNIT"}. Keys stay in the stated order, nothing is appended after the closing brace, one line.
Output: {"value": 284, "unit": "mmHg"}
